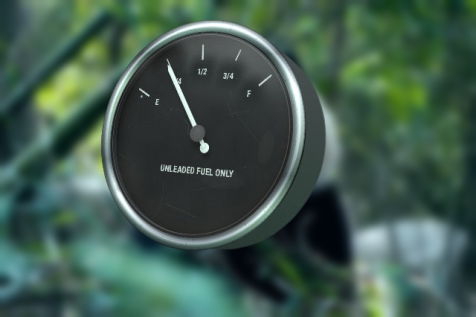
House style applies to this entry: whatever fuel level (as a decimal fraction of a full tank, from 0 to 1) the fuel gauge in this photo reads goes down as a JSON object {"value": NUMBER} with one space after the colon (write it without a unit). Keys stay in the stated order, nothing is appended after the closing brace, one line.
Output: {"value": 0.25}
